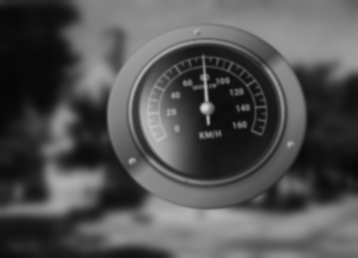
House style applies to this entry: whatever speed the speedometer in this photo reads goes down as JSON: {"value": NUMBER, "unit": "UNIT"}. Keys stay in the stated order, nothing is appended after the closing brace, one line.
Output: {"value": 80, "unit": "km/h"}
